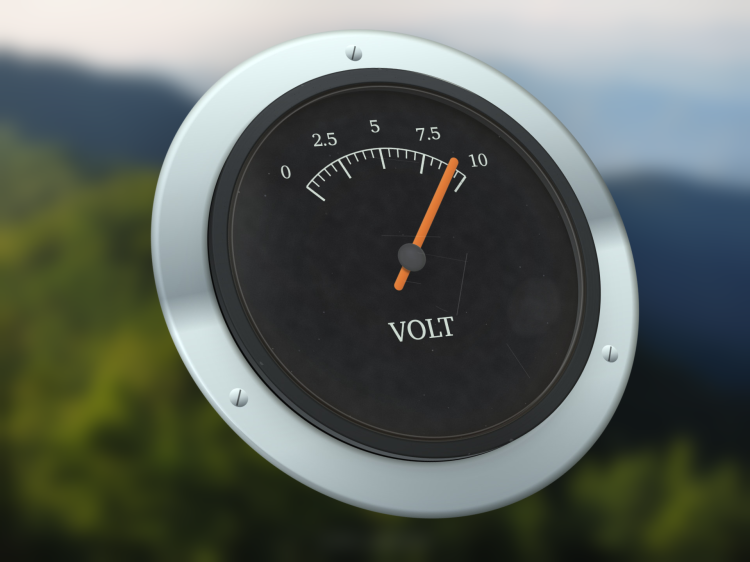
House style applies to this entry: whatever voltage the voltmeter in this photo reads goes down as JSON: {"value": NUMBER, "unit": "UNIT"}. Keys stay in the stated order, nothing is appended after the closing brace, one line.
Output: {"value": 9, "unit": "V"}
